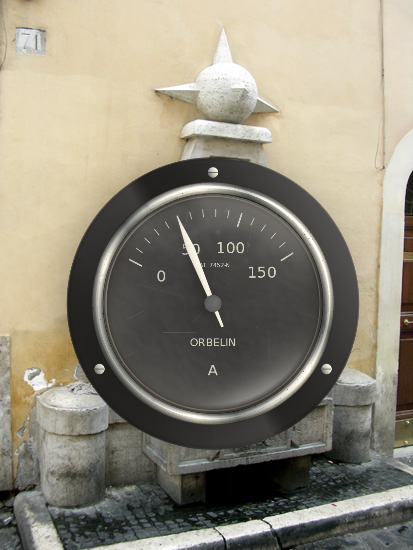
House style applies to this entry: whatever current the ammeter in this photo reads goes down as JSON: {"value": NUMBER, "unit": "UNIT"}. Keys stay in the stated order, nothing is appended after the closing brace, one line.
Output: {"value": 50, "unit": "A"}
